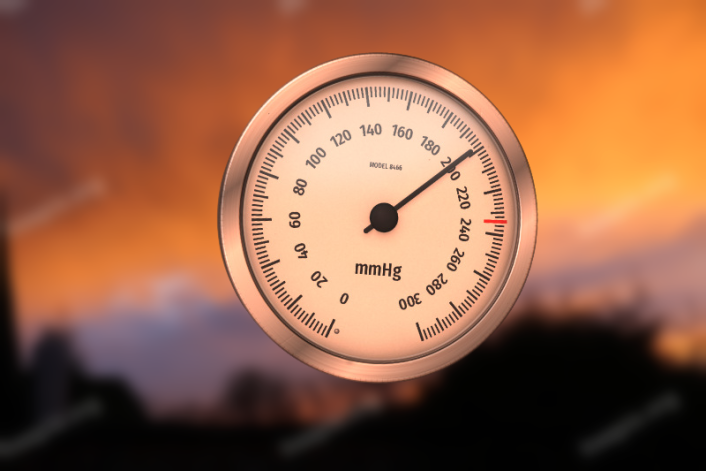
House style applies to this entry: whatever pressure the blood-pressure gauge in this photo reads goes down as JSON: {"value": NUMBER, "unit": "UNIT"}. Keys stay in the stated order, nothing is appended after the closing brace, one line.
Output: {"value": 198, "unit": "mmHg"}
